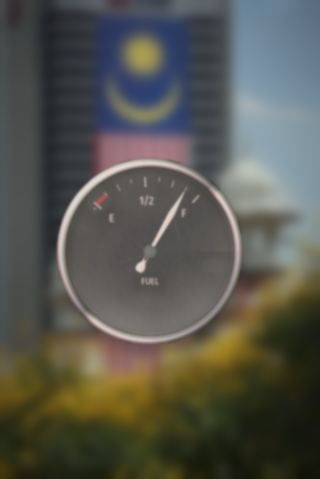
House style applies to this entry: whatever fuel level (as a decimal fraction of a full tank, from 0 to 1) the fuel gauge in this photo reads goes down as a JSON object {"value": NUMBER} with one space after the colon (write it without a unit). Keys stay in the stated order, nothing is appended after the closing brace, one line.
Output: {"value": 0.875}
